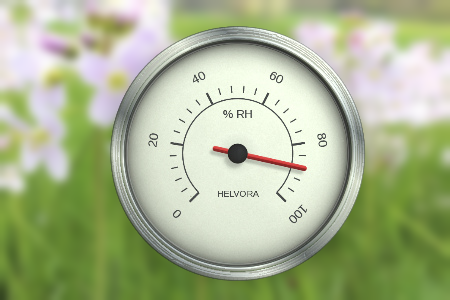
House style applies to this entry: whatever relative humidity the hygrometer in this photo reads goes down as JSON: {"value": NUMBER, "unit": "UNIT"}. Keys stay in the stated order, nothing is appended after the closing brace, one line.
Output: {"value": 88, "unit": "%"}
